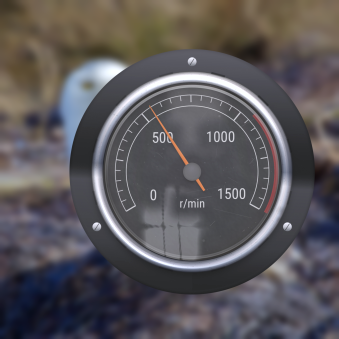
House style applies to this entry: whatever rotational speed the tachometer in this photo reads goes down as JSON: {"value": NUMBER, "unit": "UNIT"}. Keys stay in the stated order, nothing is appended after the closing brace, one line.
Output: {"value": 550, "unit": "rpm"}
